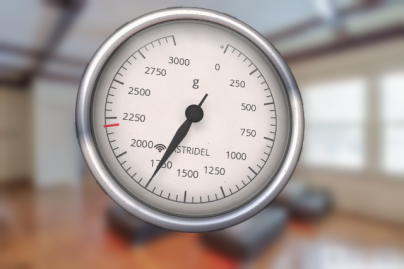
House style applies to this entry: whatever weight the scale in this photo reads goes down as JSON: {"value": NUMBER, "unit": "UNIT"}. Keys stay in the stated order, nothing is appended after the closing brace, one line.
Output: {"value": 1750, "unit": "g"}
